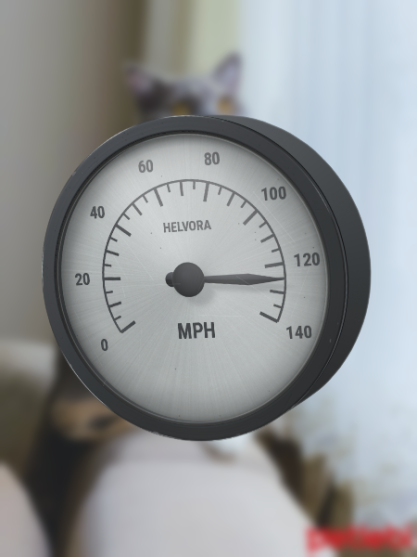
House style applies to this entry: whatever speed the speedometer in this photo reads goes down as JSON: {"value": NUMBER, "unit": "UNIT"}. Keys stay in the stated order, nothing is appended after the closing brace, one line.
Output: {"value": 125, "unit": "mph"}
